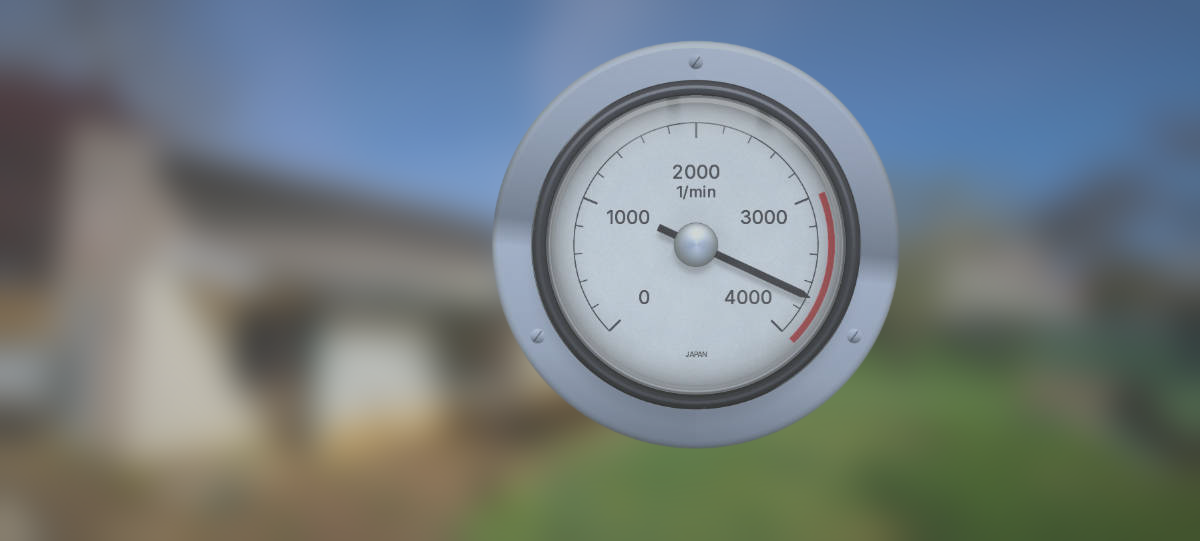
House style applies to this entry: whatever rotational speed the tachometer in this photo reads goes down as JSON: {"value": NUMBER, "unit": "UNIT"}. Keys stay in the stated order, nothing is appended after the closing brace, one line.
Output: {"value": 3700, "unit": "rpm"}
